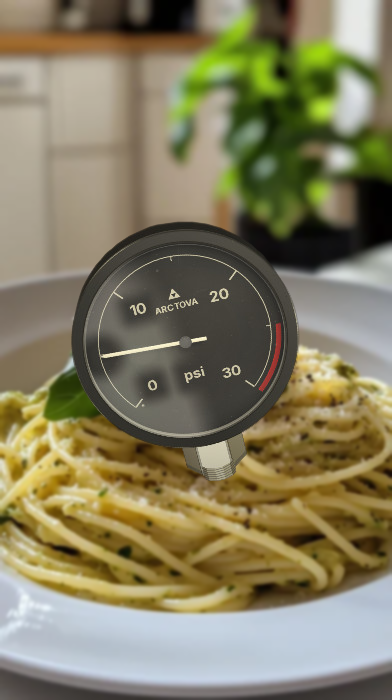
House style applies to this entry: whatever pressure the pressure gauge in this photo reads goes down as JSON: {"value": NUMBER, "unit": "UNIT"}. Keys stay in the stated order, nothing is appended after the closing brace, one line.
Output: {"value": 5, "unit": "psi"}
